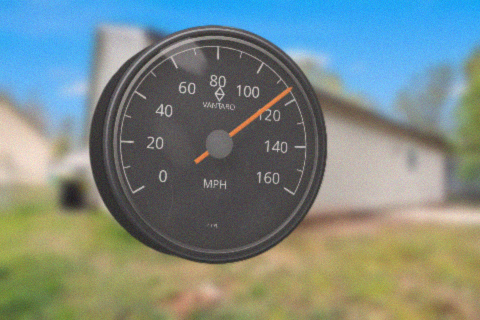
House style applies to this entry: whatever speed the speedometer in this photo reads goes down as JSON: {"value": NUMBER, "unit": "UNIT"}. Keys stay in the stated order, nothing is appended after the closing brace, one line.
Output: {"value": 115, "unit": "mph"}
